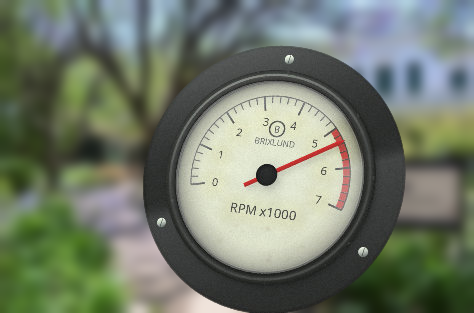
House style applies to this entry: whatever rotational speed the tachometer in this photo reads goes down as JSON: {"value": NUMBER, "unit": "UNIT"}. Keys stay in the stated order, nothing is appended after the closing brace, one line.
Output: {"value": 5400, "unit": "rpm"}
